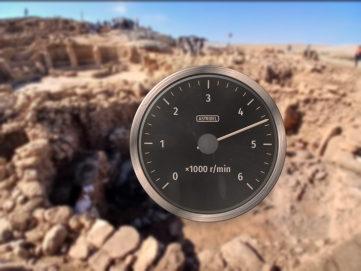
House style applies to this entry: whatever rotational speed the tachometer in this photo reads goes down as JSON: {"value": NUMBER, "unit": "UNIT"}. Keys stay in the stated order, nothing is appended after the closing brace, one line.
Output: {"value": 4500, "unit": "rpm"}
